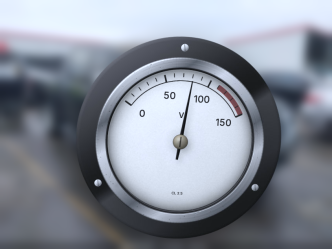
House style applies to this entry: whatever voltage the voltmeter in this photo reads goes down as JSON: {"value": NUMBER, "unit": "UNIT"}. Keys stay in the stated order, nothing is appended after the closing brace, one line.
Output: {"value": 80, "unit": "V"}
